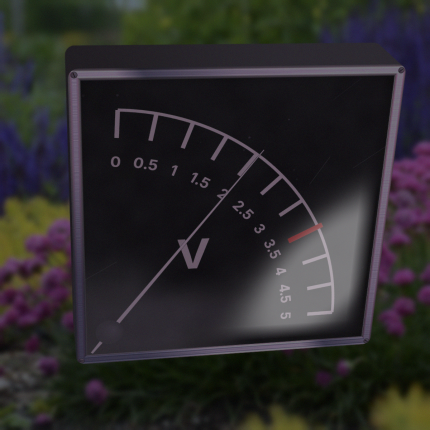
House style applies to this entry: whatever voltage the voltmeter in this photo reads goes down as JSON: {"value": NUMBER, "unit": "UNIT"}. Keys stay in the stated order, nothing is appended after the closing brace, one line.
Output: {"value": 2, "unit": "V"}
